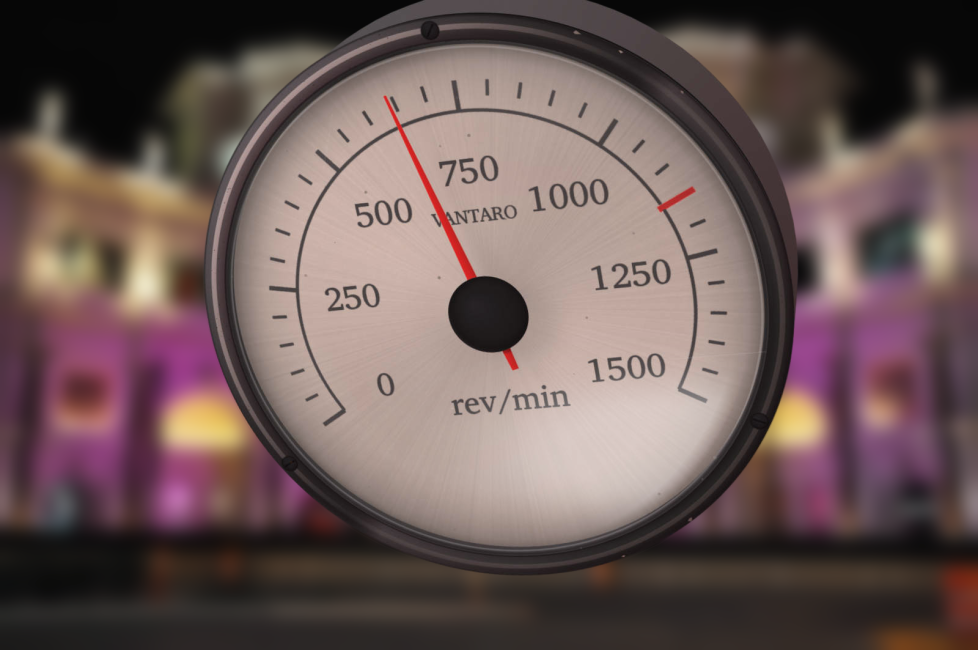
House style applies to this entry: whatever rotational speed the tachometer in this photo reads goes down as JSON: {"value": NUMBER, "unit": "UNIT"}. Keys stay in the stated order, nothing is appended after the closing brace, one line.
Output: {"value": 650, "unit": "rpm"}
